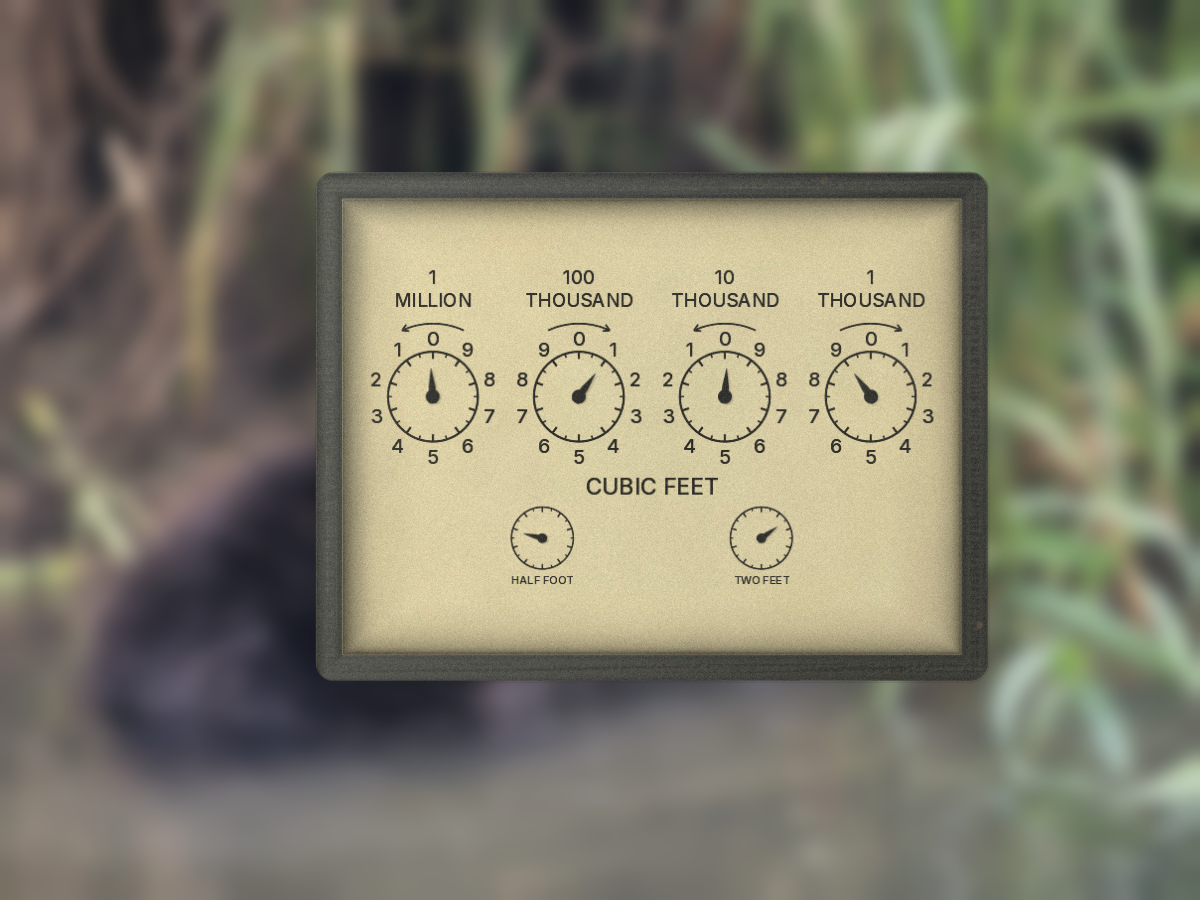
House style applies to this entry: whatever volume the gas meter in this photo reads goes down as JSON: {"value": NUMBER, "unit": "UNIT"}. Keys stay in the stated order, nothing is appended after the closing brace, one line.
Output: {"value": 9900, "unit": "ft³"}
